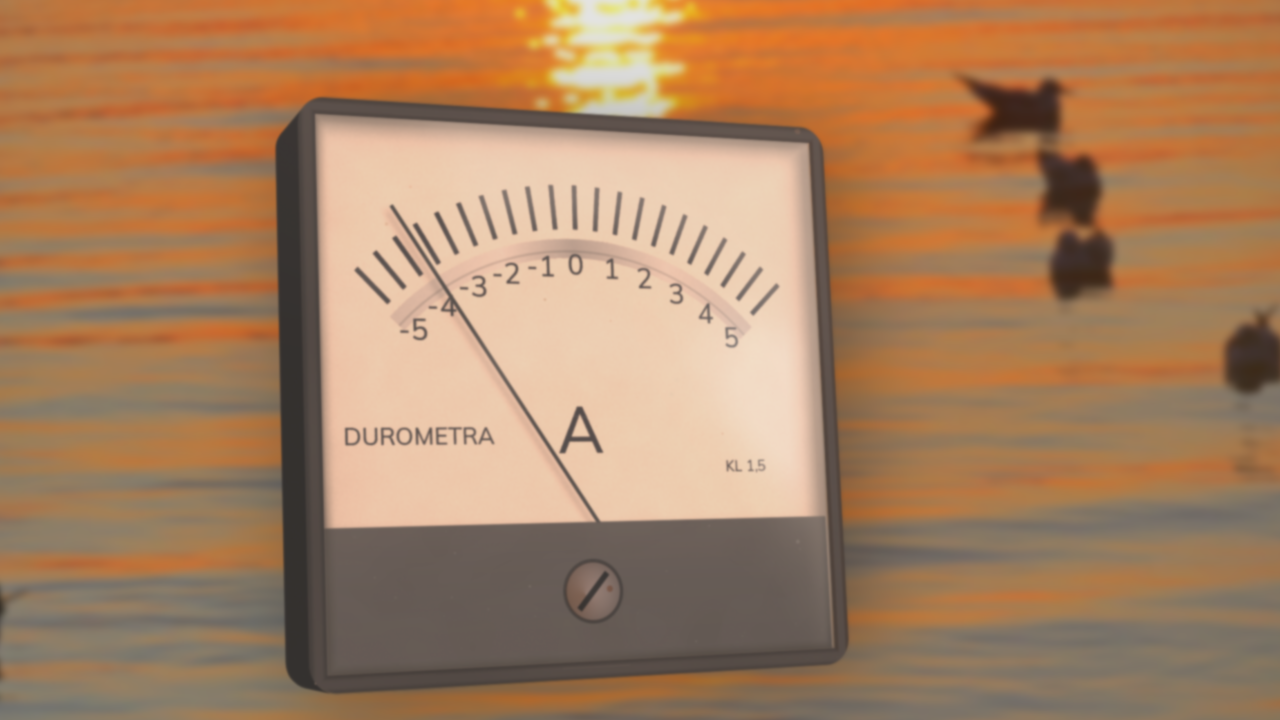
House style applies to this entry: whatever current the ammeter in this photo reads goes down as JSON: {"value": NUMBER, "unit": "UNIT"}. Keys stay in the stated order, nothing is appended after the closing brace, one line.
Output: {"value": -3.75, "unit": "A"}
